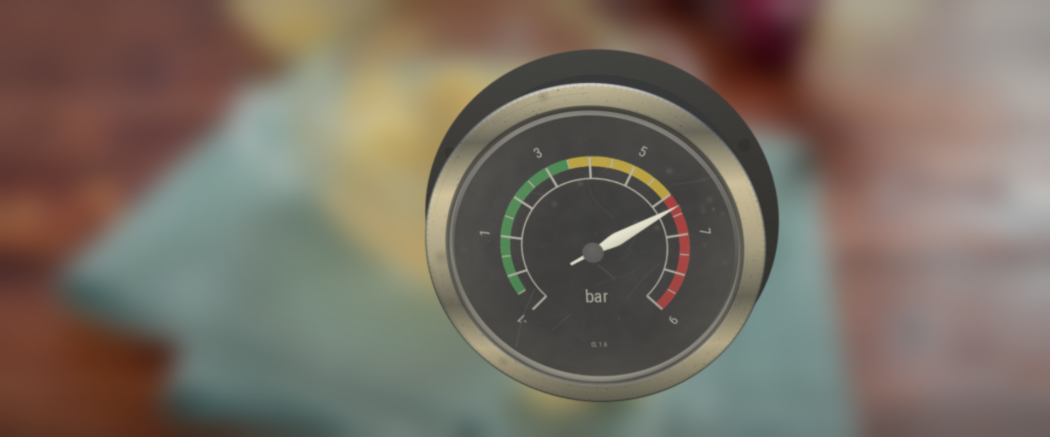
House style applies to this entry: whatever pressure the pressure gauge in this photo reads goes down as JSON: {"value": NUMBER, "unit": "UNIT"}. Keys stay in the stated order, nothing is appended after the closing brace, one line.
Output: {"value": 6.25, "unit": "bar"}
